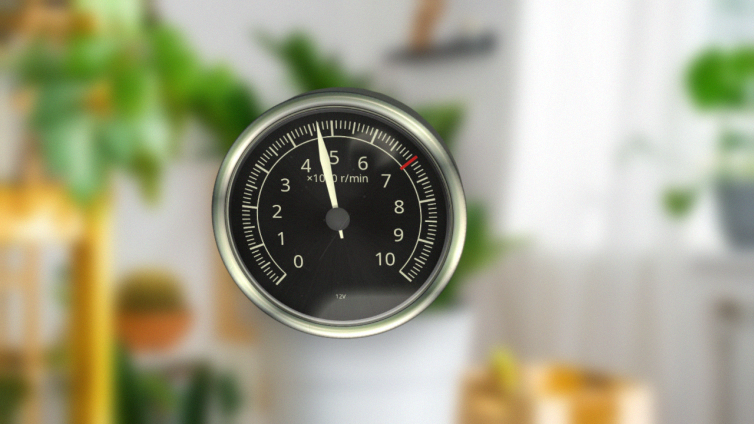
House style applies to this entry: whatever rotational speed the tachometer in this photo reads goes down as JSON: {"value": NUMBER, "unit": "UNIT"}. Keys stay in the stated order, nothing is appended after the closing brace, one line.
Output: {"value": 4700, "unit": "rpm"}
